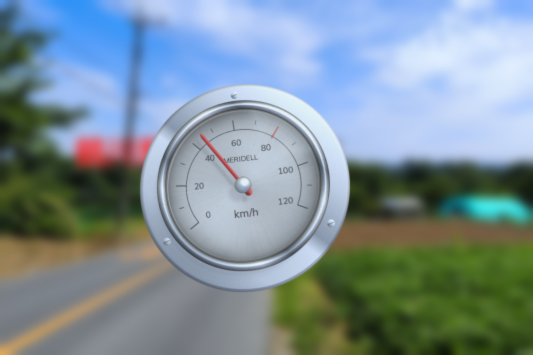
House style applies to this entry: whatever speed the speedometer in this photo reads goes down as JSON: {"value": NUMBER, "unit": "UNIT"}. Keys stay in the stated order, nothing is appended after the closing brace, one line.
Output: {"value": 45, "unit": "km/h"}
